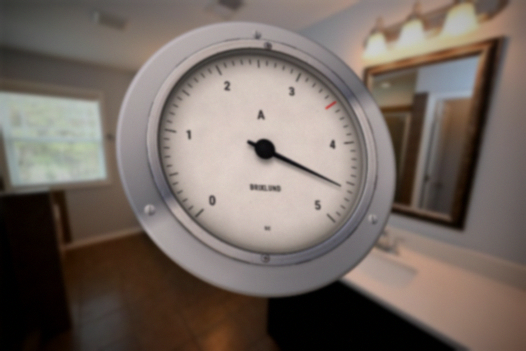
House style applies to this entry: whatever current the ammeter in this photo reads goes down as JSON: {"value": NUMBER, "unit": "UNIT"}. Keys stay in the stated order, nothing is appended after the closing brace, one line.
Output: {"value": 4.6, "unit": "A"}
